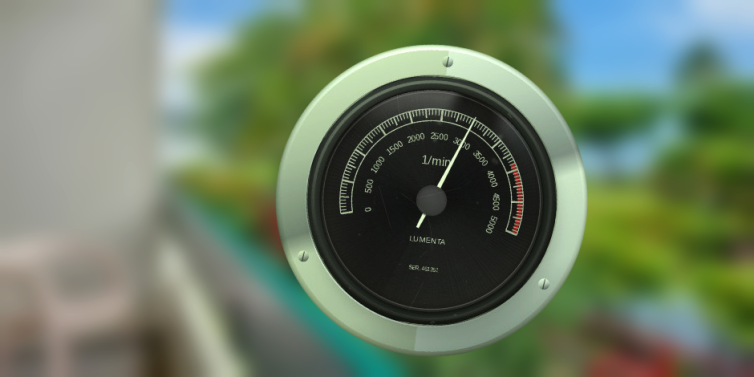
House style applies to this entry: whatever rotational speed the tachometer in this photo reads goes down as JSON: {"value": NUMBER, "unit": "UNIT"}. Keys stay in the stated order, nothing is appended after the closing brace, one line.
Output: {"value": 3000, "unit": "rpm"}
